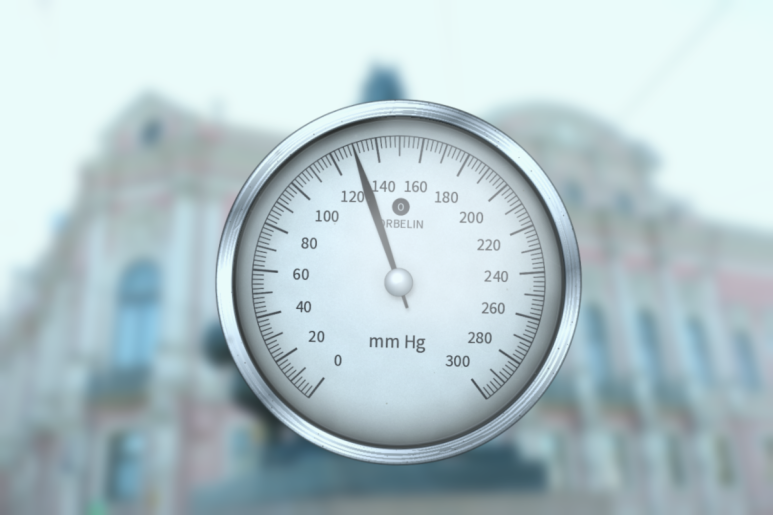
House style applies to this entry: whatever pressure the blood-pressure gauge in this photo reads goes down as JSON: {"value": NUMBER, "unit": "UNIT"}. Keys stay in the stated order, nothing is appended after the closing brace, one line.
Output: {"value": 130, "unit": "mmHg"}
